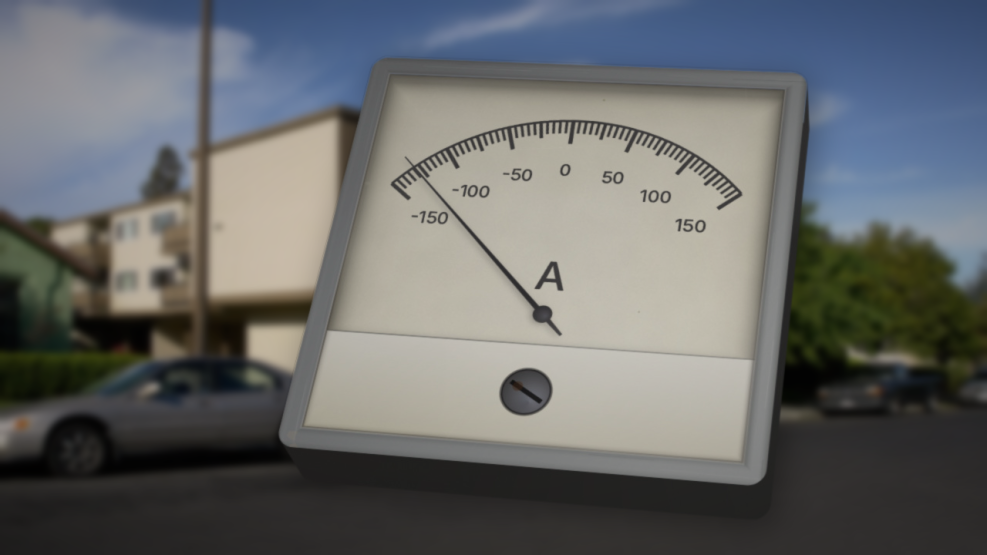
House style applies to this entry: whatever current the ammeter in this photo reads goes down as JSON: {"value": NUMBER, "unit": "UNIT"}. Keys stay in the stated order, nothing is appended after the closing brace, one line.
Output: {"value": -130, "unit": "A"}
